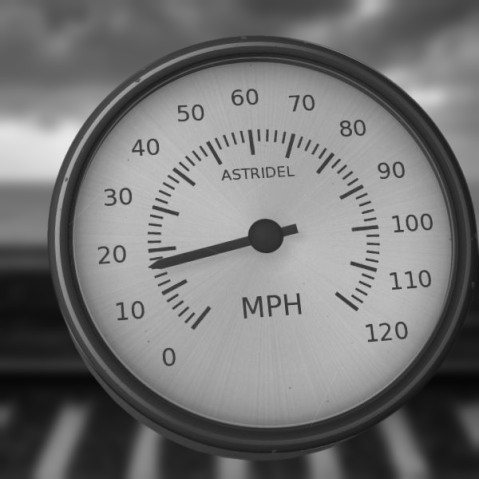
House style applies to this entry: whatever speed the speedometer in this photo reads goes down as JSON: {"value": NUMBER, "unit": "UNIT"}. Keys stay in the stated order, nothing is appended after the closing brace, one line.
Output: {"value": 16, "unit": "mph"}
